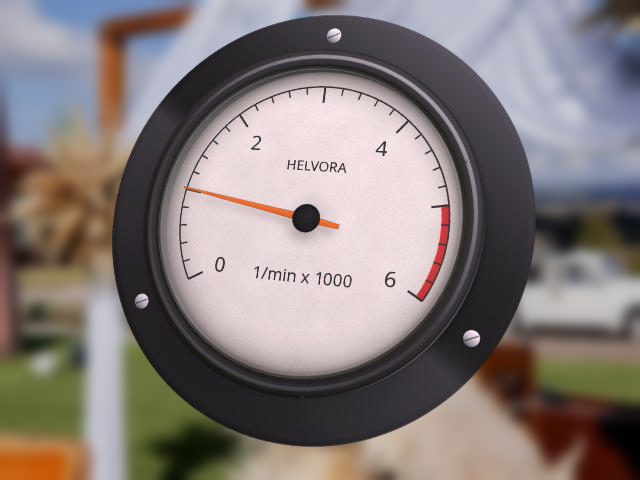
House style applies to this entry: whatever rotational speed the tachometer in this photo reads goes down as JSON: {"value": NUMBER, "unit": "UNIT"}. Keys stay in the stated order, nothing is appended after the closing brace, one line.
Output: {"value": 1000, "unit": "rpm"}
